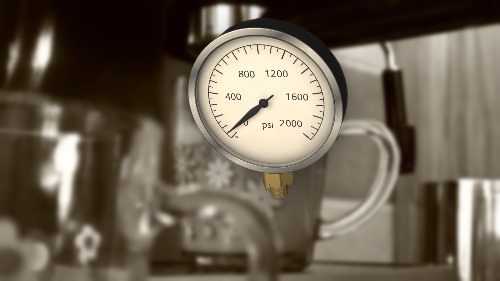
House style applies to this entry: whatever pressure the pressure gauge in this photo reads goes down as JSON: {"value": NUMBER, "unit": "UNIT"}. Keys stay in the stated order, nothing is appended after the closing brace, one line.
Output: {"value": 50, "unit": "psi"}
